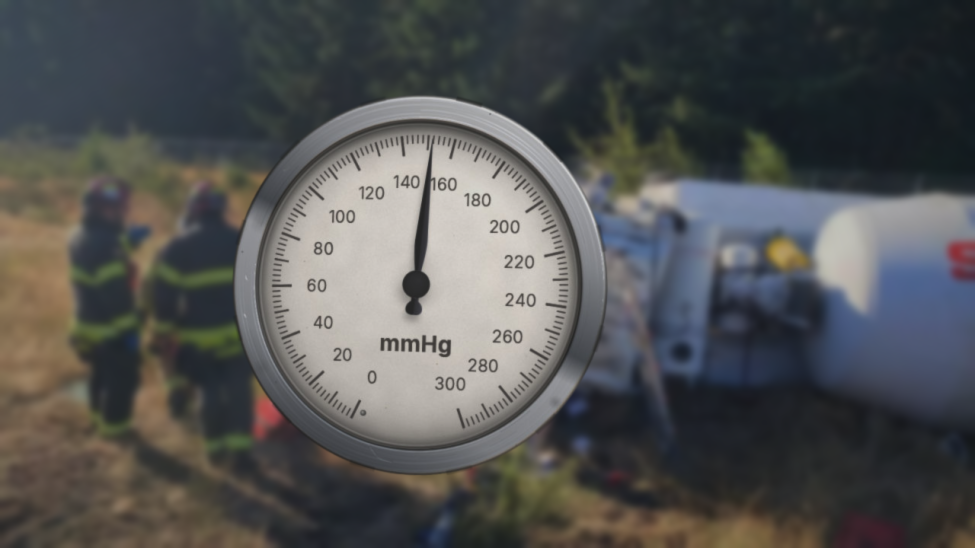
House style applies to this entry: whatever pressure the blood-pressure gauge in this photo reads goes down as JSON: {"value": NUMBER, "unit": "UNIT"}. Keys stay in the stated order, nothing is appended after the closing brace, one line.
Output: {"value": 152, "unit": "mmHg"}
